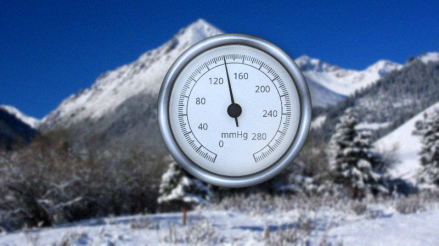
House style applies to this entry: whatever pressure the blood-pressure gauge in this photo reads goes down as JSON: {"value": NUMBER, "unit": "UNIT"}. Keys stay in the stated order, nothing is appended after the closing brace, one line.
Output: {"value": 140, "unit": "mmHg"}
